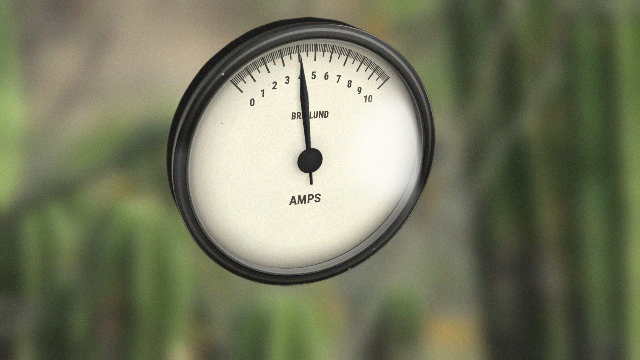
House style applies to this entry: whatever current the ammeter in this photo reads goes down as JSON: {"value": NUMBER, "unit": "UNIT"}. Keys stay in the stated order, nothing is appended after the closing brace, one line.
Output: {"value": 4, "unit": "A"}
